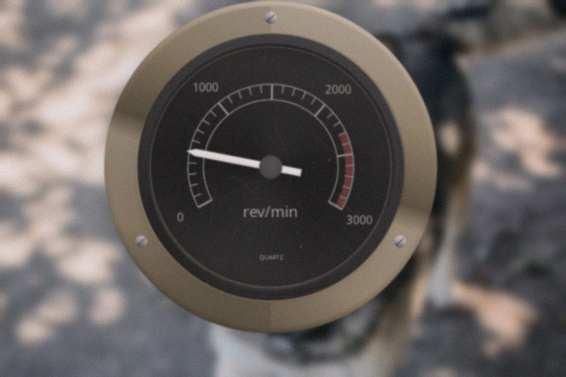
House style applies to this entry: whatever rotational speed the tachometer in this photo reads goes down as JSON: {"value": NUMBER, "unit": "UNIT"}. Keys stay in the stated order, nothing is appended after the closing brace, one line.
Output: {"value": 500, "unit": "rpm"}
